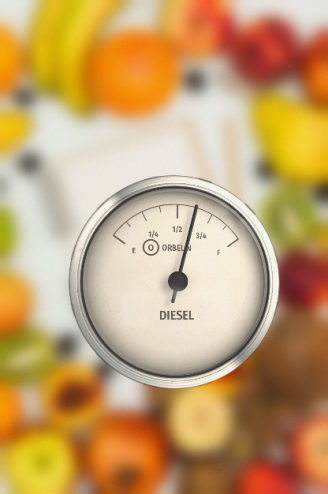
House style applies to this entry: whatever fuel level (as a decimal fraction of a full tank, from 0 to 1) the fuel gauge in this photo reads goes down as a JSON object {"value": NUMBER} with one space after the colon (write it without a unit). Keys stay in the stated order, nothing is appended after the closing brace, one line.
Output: {"value": 0.625}
